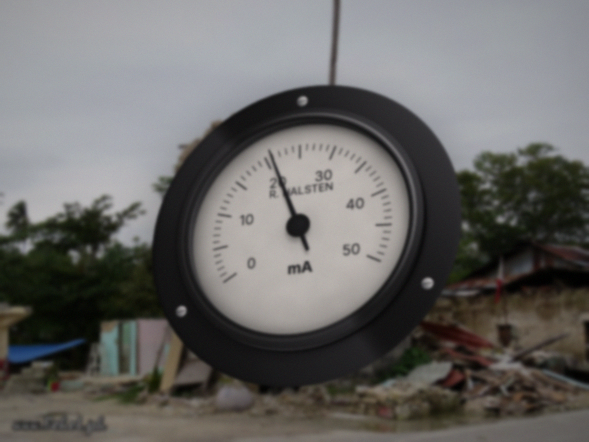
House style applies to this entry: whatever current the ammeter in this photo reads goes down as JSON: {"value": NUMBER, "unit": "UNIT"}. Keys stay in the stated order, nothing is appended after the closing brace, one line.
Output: {"value": 21, "unit": "mA"}
